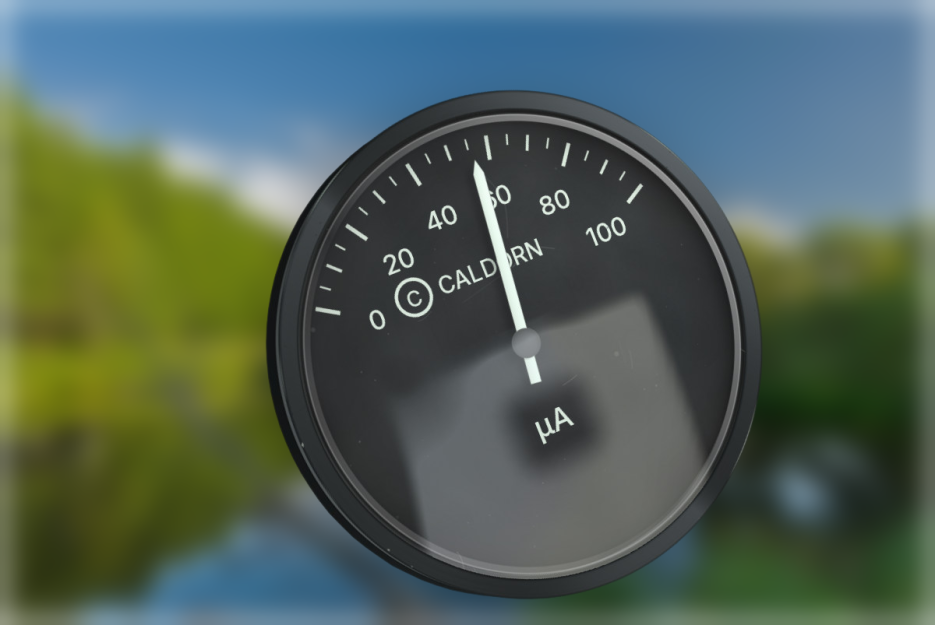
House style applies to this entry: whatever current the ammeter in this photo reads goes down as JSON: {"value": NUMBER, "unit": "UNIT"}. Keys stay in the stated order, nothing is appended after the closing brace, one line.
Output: {"value": 55, "unit": "µA"}
